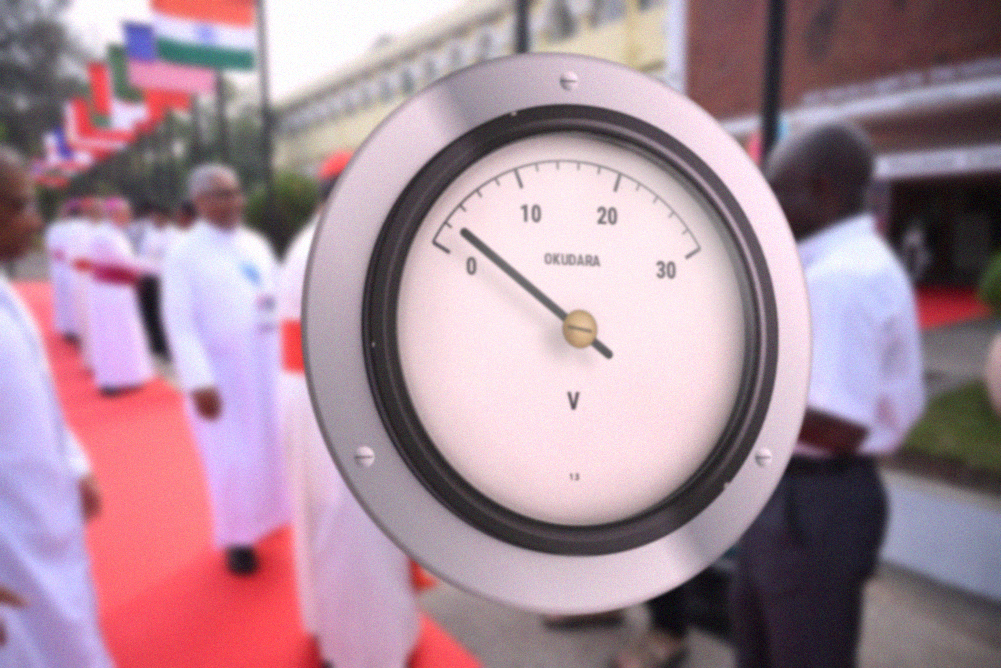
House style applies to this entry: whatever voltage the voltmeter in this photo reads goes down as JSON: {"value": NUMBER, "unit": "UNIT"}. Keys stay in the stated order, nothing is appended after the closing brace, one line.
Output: {"value": 2, "unit": "V"}
